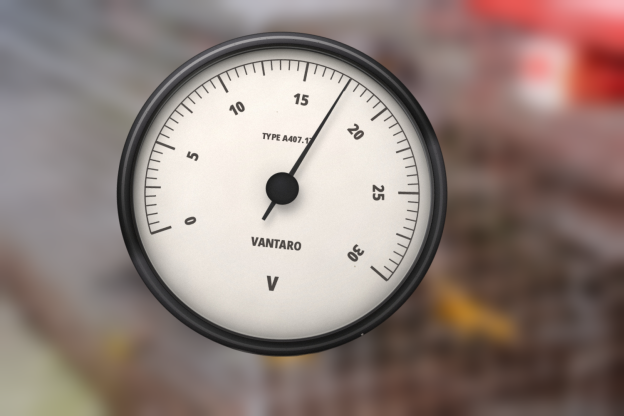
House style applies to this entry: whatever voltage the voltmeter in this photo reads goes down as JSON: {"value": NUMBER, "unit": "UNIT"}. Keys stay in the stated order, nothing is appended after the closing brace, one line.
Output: {"value": 17.5, "unit": "V"}
